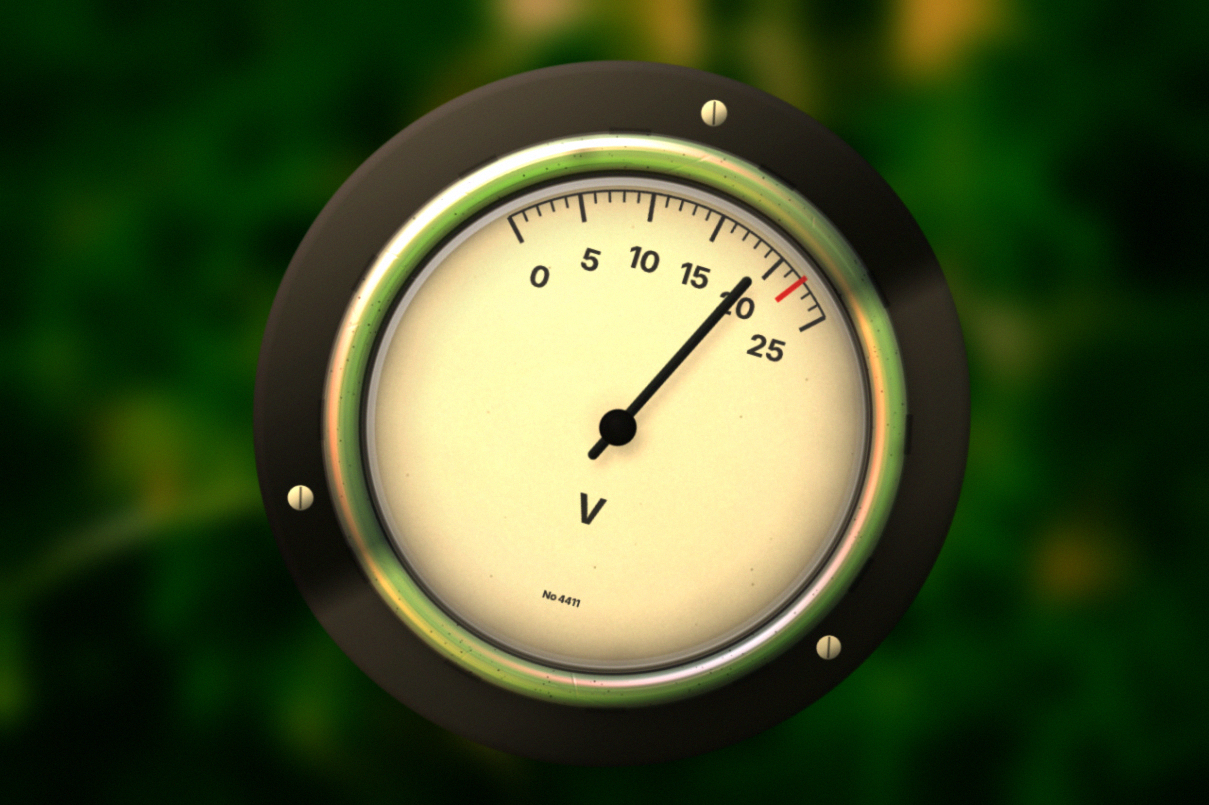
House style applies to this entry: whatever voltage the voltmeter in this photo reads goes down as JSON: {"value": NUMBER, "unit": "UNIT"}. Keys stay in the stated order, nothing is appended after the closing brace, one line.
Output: {"value": 19, "unit": "V"}
